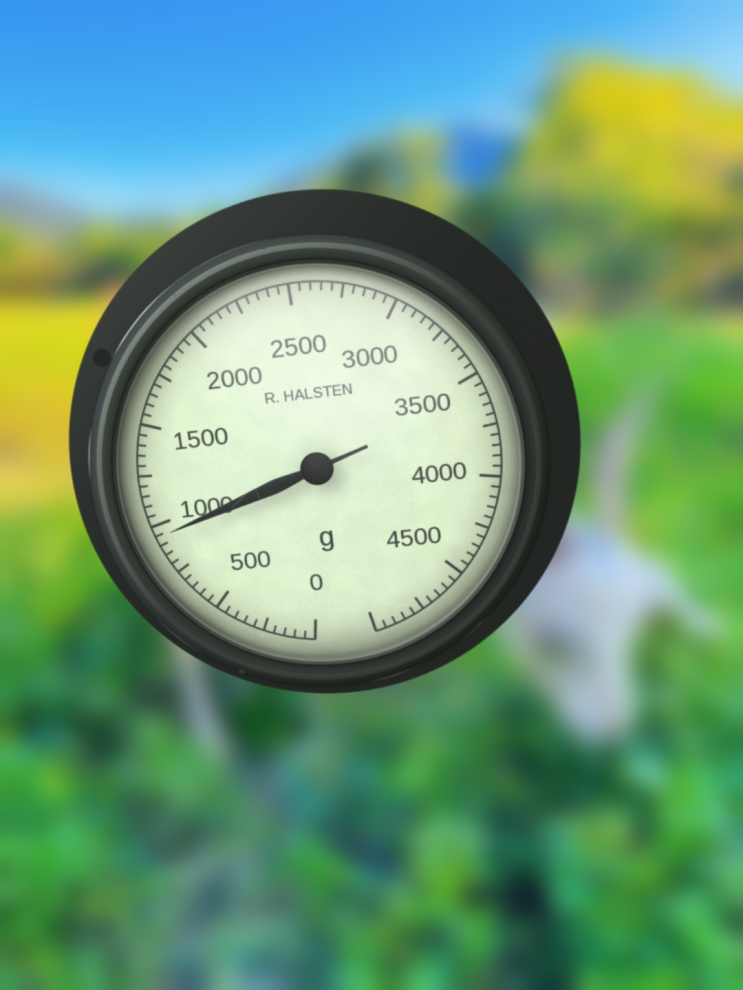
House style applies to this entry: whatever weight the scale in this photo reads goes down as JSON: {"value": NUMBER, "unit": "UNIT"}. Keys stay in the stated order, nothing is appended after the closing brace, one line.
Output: {"value": 950, "unit": "g"}
